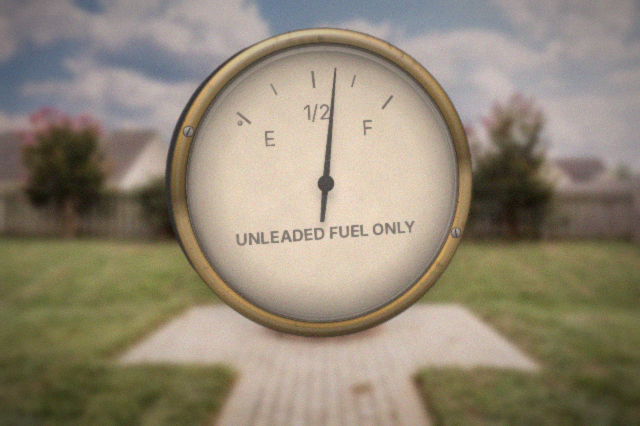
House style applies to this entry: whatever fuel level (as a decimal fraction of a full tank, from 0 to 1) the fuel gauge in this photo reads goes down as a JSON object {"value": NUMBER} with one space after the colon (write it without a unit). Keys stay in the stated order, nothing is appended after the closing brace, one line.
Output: {"value": 0.625}
